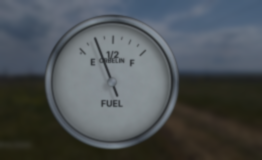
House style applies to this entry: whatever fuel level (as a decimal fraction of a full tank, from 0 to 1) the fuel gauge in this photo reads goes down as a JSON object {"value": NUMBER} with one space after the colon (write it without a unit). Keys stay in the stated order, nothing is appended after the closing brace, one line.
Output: {"value": 0.25}
